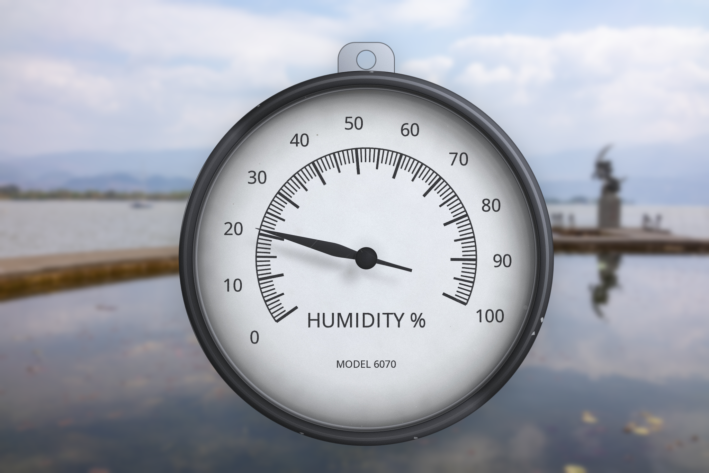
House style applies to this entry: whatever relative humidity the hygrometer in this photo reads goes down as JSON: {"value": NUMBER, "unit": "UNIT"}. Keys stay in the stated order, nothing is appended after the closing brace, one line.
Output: {"value": 21, "unit": "%"}
